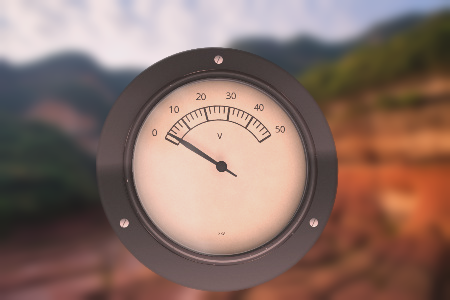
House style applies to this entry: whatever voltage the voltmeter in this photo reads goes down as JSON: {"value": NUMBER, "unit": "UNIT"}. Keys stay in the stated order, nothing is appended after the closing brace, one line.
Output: {"value": 2, "unit": "V"}
